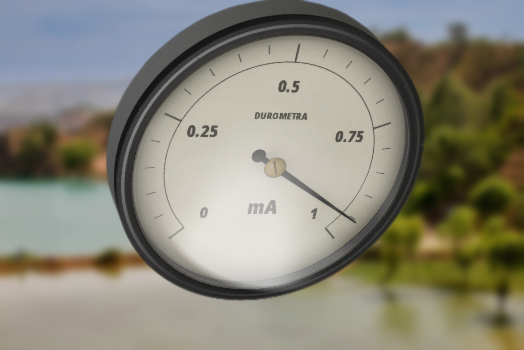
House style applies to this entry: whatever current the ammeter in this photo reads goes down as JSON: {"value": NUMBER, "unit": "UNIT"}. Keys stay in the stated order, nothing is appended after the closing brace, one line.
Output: {"value": 0.95, "unit": "mA"}
